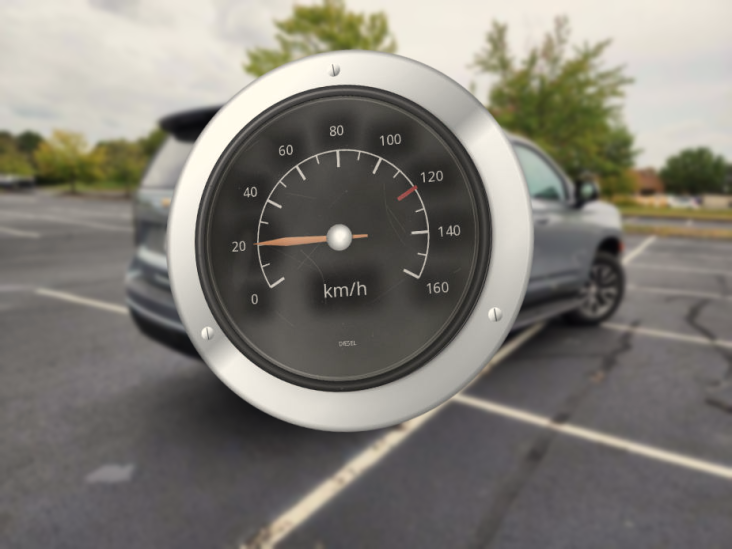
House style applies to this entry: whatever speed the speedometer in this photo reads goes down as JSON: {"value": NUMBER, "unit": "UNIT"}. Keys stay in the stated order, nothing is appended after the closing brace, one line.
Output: {"value": 20, "unit": "km/h"}
